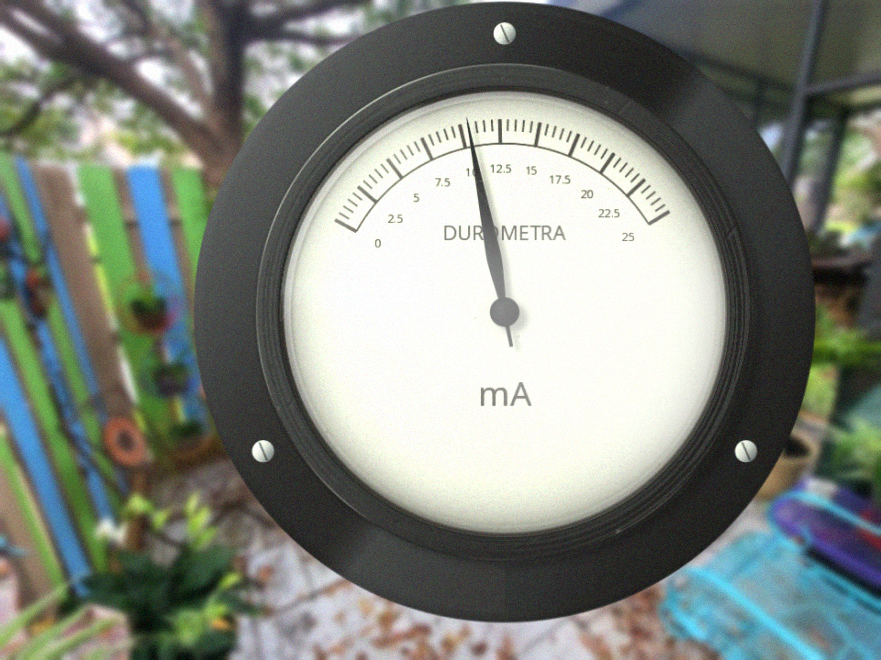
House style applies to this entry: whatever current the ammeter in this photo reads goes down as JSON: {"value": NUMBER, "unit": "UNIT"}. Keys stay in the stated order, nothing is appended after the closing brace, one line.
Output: {"value": 10.5, "unit": "mA"}
